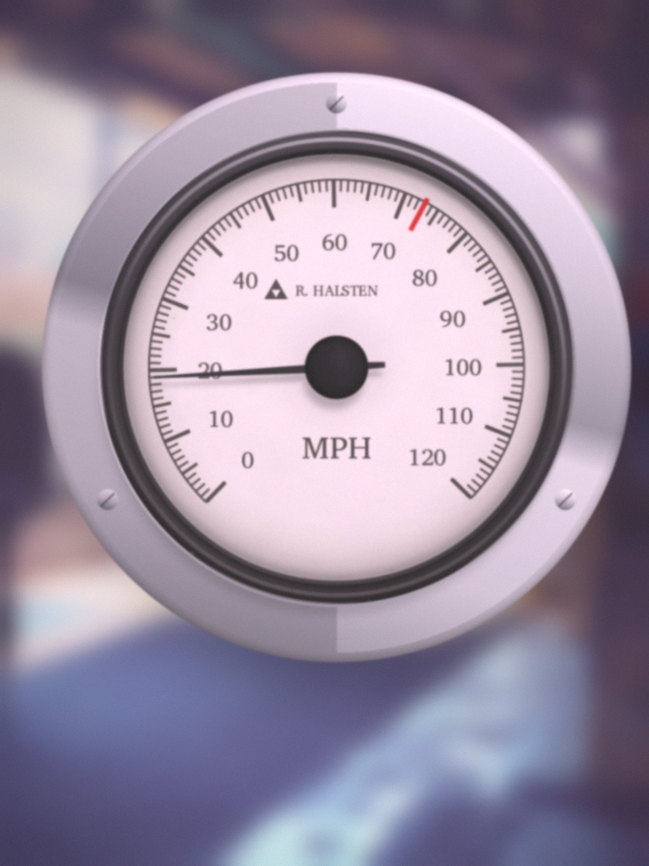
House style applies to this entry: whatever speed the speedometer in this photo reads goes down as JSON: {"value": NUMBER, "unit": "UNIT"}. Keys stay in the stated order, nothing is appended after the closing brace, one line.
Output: {"value": 19, "unit": "mph"}
